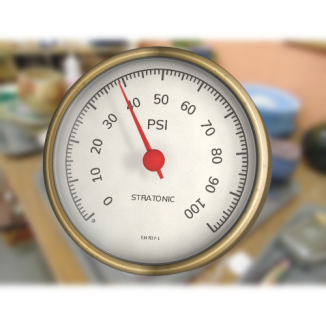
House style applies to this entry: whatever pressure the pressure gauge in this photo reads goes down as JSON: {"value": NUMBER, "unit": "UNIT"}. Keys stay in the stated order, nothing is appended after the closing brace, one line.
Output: {"value": 39, "unit": "psi"}
